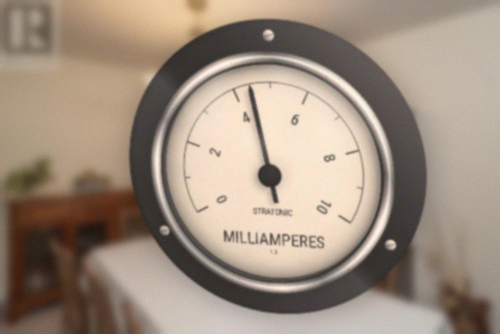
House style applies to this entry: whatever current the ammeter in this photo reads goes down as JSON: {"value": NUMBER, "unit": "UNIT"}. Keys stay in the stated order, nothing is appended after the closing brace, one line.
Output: {"value": 4.5, "unit": "mA"}
